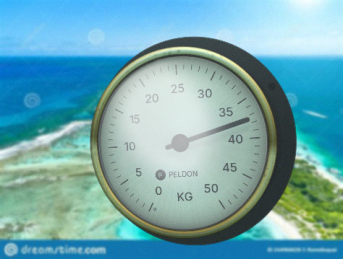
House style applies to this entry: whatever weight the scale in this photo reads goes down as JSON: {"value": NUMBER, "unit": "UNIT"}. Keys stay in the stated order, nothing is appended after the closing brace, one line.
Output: {"value": 37.5, "unit": "kg"}
